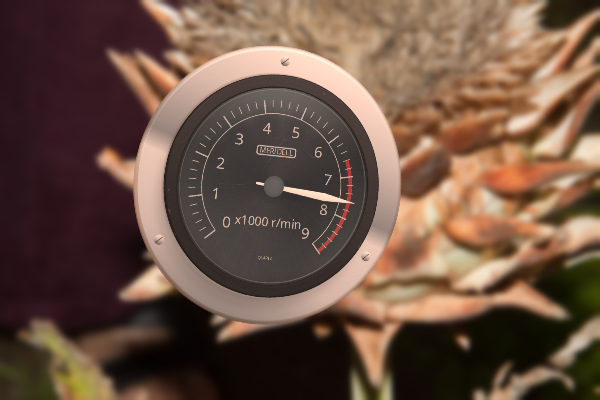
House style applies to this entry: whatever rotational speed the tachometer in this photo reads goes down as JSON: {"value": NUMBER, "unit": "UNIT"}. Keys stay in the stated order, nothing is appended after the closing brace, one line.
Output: {"value": 7600, "unit": "rpm"}
